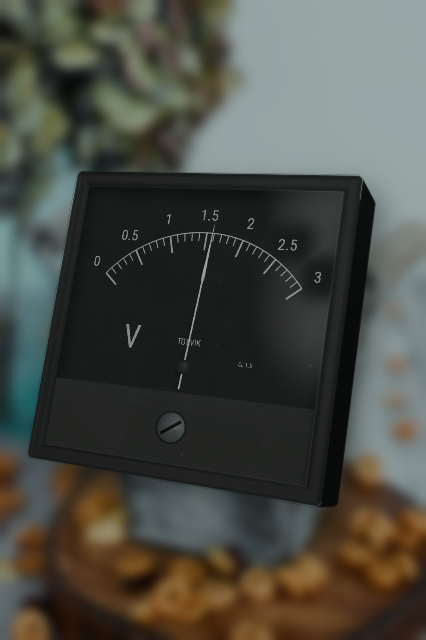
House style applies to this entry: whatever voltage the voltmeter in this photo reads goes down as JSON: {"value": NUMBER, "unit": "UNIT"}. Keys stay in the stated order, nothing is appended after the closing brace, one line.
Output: {"value": 1.6, "unit": "V"}
